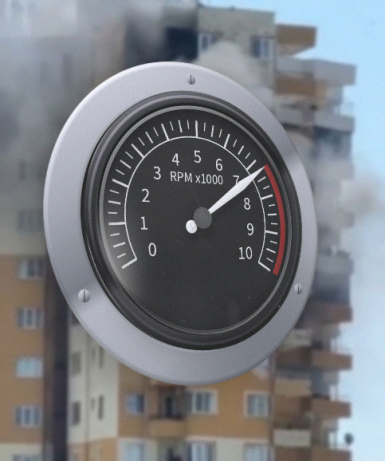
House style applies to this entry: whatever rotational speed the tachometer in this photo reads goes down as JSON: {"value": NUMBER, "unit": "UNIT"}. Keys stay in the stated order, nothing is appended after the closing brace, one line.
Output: {"value": 7250, "unit": "rpm"}
